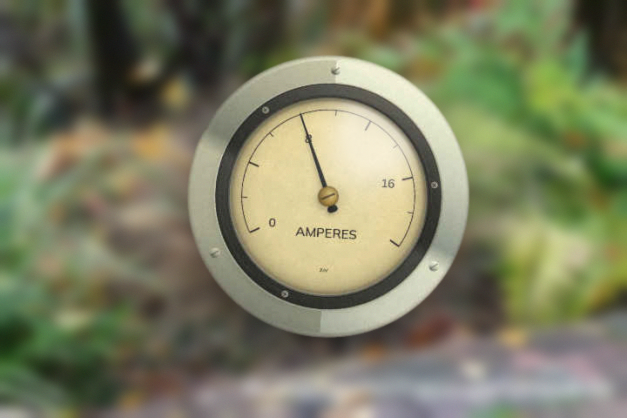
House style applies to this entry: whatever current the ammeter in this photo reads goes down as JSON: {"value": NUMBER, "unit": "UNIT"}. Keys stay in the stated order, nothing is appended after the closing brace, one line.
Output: {"value": 8, "unit": "A"}
